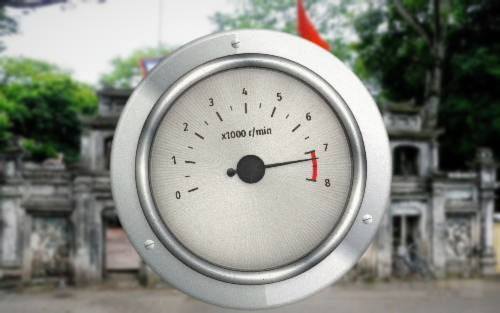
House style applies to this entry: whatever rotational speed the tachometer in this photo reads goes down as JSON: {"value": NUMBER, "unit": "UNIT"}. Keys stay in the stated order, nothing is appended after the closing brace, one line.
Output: {"value": 7250, "unit": "rpm"}
